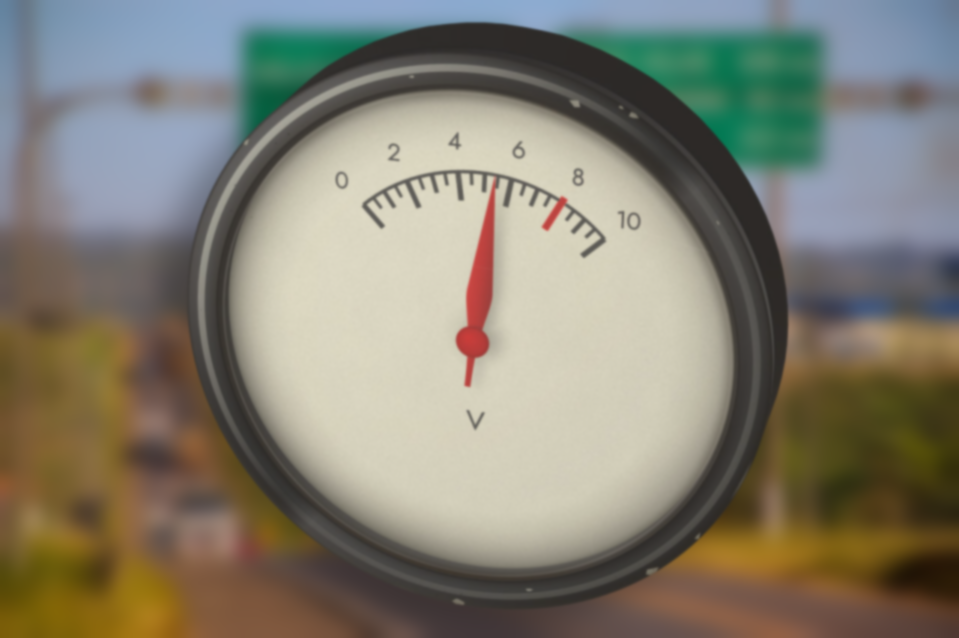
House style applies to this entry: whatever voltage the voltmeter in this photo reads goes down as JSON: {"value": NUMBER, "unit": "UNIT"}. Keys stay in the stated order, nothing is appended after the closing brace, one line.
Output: {"value": 5.5, "unit": "V"}
